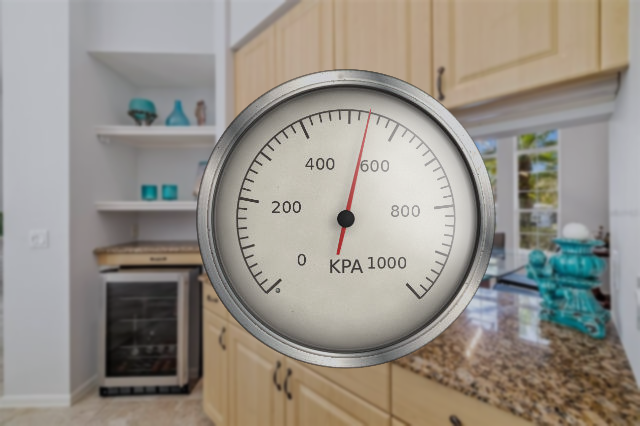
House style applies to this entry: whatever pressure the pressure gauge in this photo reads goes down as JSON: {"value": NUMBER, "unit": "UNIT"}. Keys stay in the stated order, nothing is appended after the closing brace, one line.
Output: {"value": 540, "unit": "kPa"}
